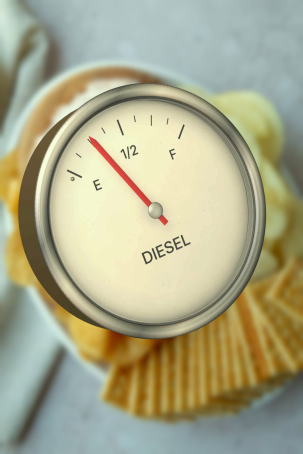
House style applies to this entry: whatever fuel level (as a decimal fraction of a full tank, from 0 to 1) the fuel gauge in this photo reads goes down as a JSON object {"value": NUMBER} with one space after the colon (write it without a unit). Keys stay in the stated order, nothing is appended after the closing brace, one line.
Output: {"value": 0.25}
